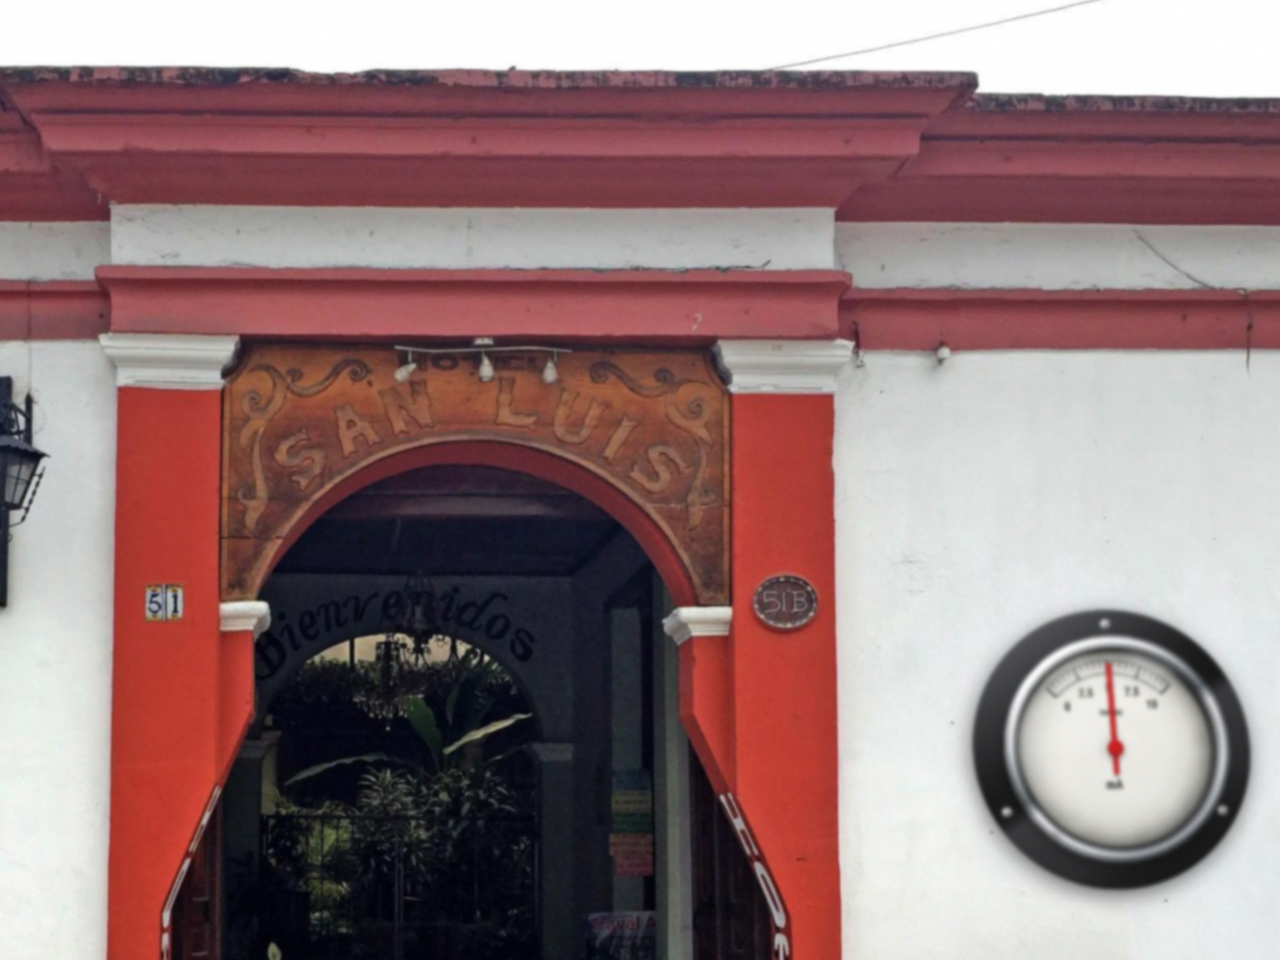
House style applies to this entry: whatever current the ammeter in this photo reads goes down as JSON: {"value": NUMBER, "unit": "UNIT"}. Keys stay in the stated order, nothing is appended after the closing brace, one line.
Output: {"value": 5, "unit": "mA"}
